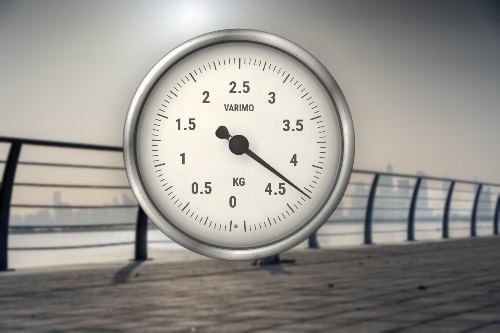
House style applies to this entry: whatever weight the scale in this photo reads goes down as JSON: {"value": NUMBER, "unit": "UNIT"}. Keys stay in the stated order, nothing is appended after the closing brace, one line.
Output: {"value": 4.3, "unit": "kg"}
